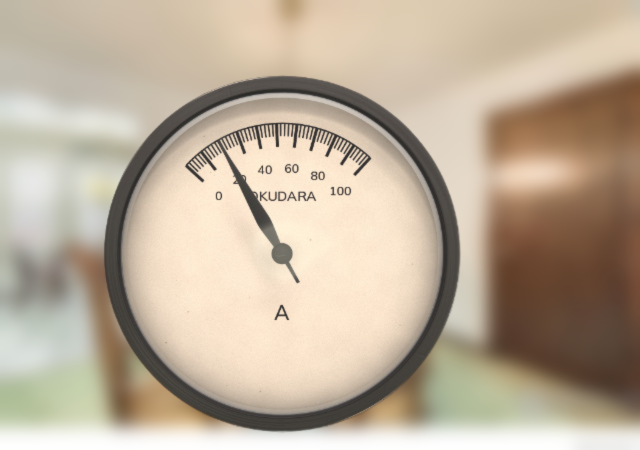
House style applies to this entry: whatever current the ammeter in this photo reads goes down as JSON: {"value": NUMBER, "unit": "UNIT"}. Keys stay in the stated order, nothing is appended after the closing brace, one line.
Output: {"value": 20, "unit": "A"}
